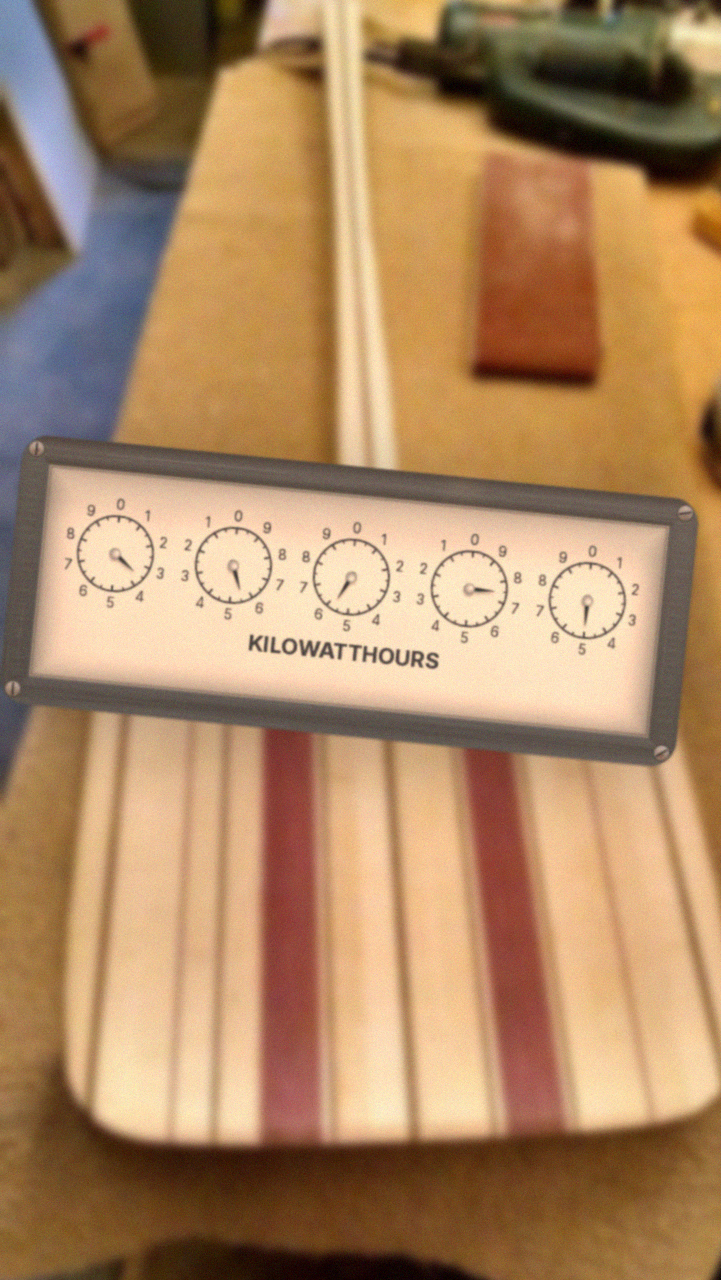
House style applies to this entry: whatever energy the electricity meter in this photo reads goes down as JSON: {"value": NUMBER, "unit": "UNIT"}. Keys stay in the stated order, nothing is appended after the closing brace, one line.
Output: {"value": 35575, "unit": "kWh"}
